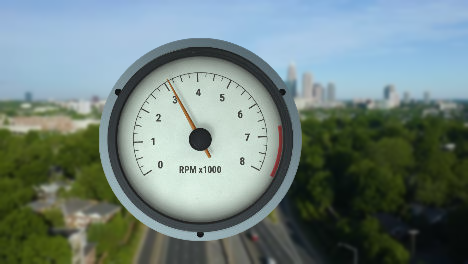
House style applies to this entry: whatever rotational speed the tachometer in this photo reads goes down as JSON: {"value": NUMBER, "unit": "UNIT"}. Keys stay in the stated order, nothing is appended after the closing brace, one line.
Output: {"value": 3125, "unit": "rpm"}
